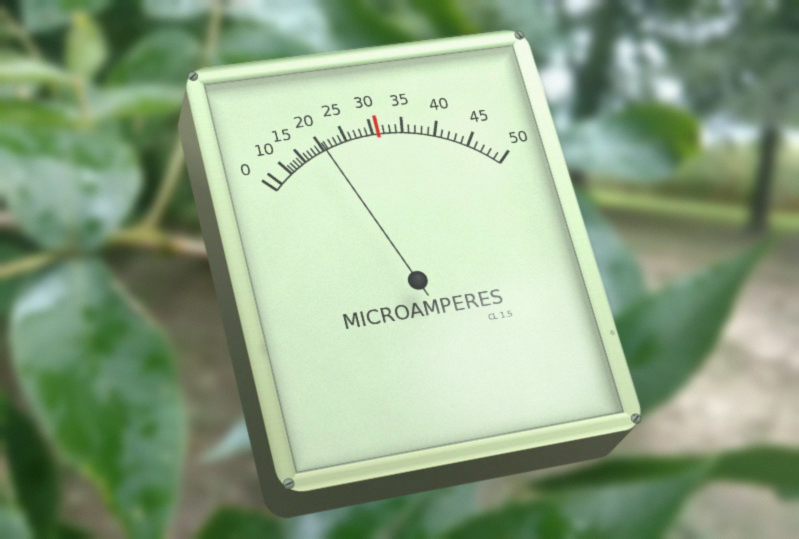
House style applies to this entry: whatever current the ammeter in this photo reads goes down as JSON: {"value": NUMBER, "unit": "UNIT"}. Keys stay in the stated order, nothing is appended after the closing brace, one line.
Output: {"value": 20, "unit": "µA"}
